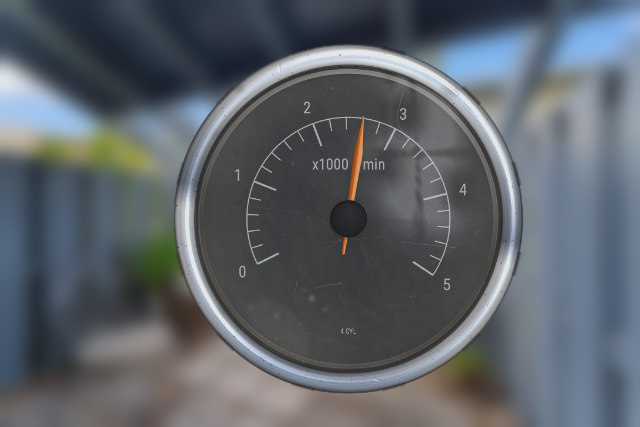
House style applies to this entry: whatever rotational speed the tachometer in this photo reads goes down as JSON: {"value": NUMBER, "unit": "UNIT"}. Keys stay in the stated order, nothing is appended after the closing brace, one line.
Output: {"value": 2600, "unit": "rpm"}
